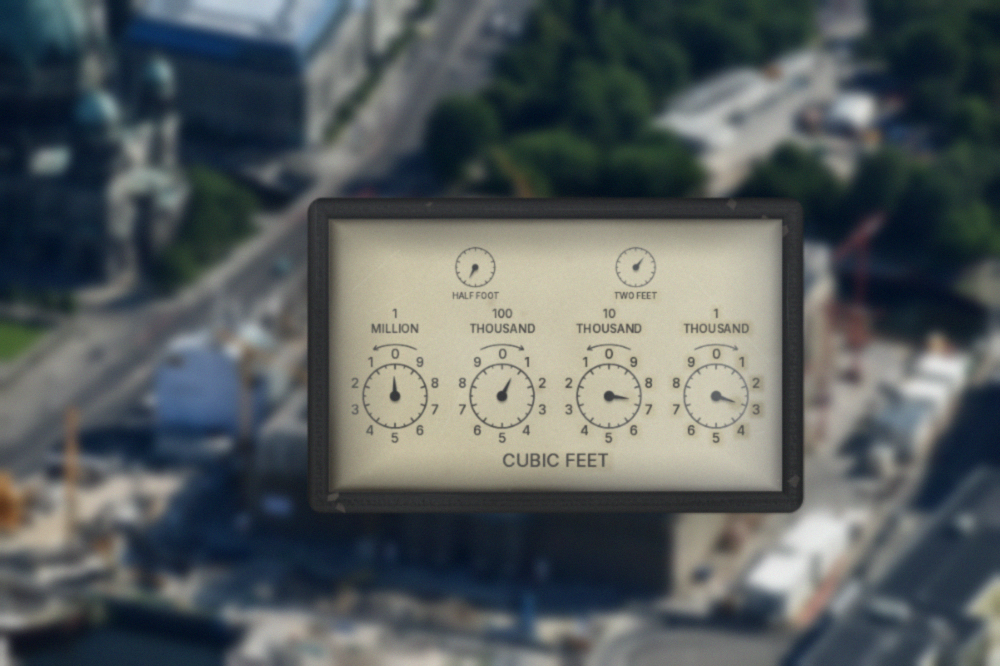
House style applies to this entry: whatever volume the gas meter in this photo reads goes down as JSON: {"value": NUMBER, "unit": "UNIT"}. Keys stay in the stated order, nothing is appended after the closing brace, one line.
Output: {"value": 7300, "unit": "ft³"}
